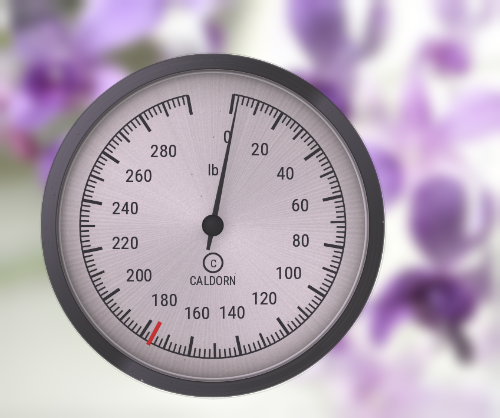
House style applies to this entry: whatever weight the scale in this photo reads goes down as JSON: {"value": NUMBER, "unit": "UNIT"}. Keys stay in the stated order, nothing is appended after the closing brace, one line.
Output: {"value": 2, "unit": "lb"}
